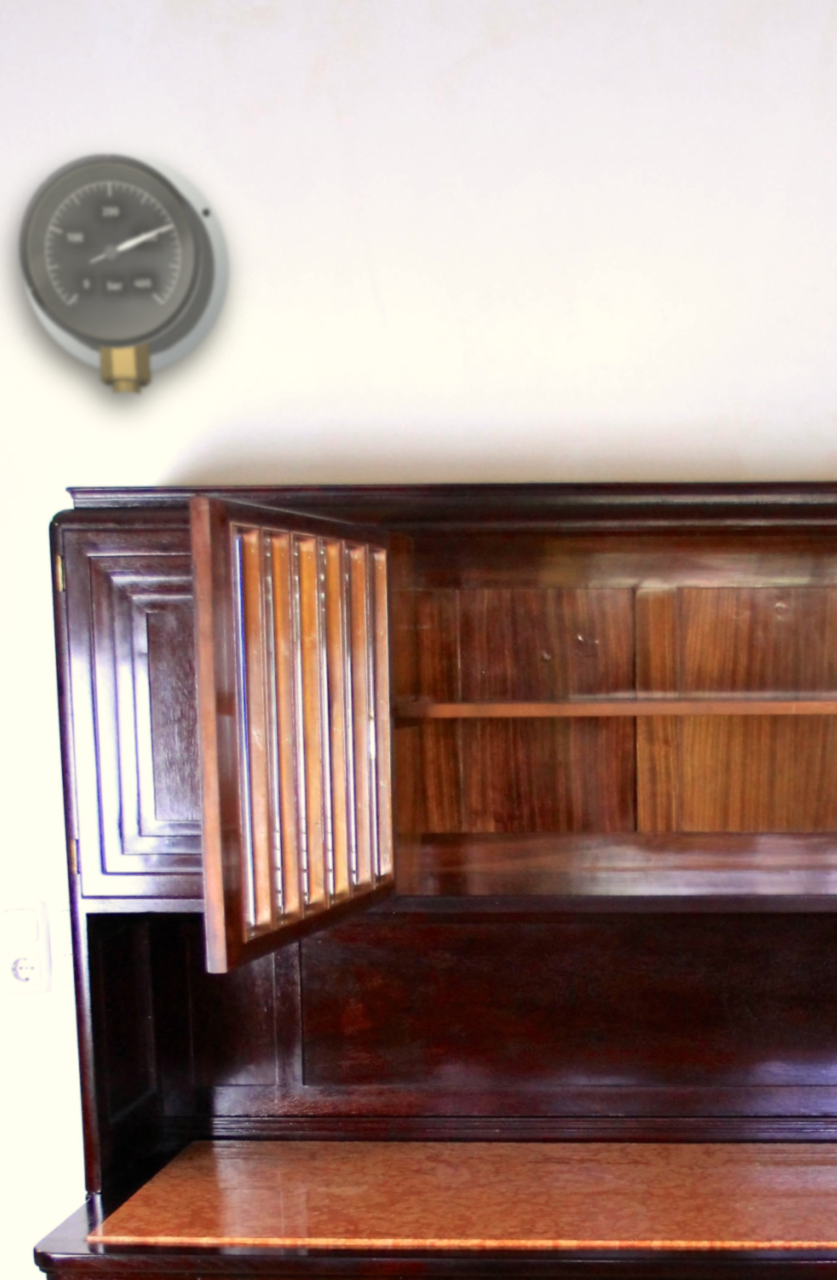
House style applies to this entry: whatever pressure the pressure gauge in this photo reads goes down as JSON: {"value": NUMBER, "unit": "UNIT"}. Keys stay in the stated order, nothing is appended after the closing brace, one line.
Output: {"value": 300, "unit": "bar"}
